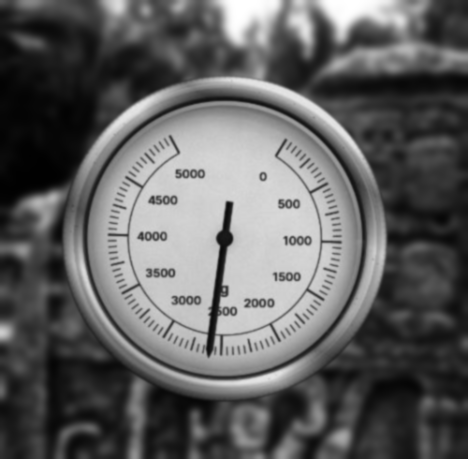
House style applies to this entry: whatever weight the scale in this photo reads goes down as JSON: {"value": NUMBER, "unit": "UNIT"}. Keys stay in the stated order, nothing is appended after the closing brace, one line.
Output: {"value": 2600, "unit": "g"}
